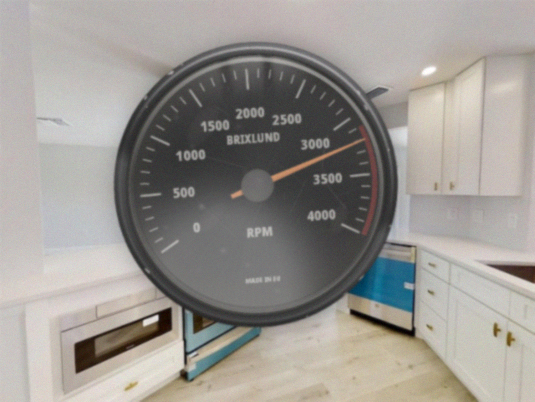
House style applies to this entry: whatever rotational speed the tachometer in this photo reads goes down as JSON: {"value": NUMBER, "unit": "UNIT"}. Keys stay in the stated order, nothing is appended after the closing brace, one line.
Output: {"value": 3200, "unit": "rpm"}
